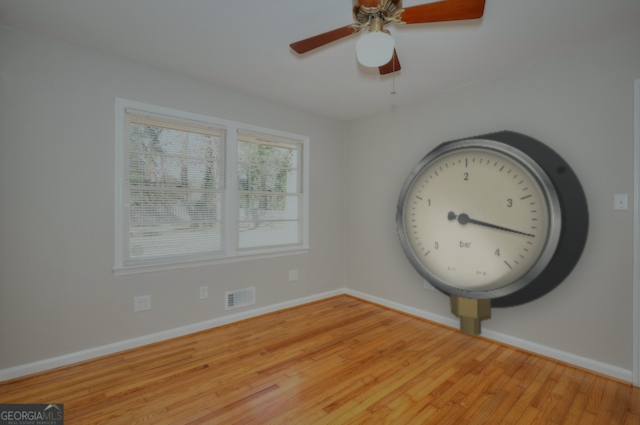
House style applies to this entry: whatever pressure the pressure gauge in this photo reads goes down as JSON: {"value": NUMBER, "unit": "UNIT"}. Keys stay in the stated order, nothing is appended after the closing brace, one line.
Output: {"value": 3.5, "unit": "bar"}
